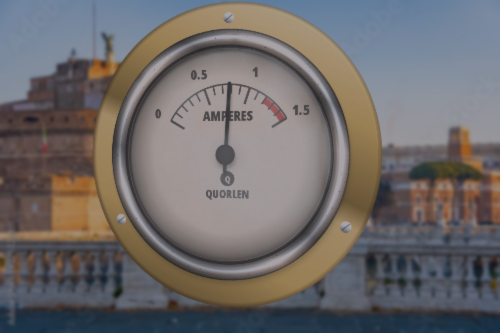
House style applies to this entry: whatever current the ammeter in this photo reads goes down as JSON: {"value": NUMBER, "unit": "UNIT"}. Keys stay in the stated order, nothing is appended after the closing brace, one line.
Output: {"value": 0.8, "unit": "A"}
